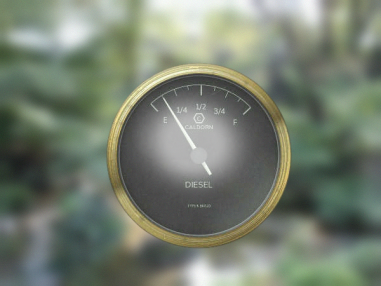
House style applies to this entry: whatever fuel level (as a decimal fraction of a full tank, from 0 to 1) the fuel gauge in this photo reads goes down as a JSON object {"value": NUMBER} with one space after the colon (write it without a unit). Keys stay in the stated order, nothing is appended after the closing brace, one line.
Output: {"value": 0.125}
